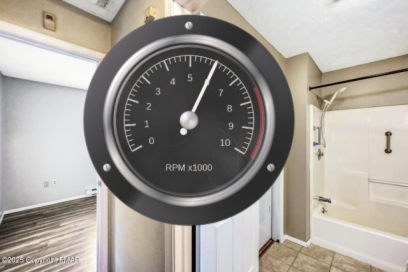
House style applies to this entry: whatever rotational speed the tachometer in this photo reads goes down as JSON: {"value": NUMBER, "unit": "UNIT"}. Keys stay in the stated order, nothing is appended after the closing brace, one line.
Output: {"value": 6000, "unit": "rpm"}
